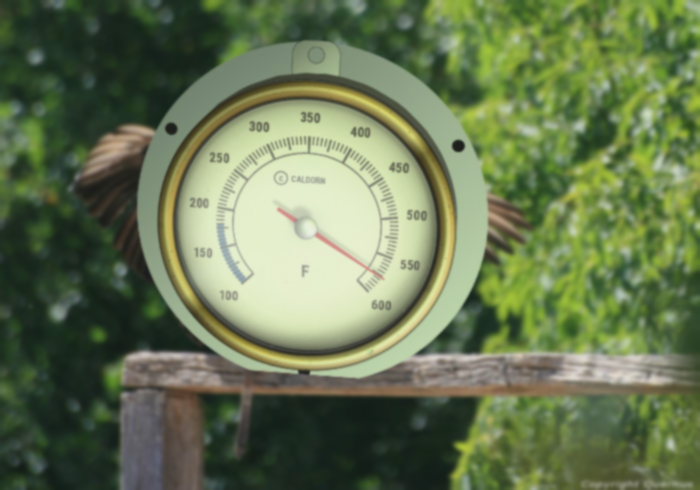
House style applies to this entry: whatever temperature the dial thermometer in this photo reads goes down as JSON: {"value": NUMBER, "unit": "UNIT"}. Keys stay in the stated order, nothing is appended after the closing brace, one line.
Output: {"value": 575, "unit": "°F"}
